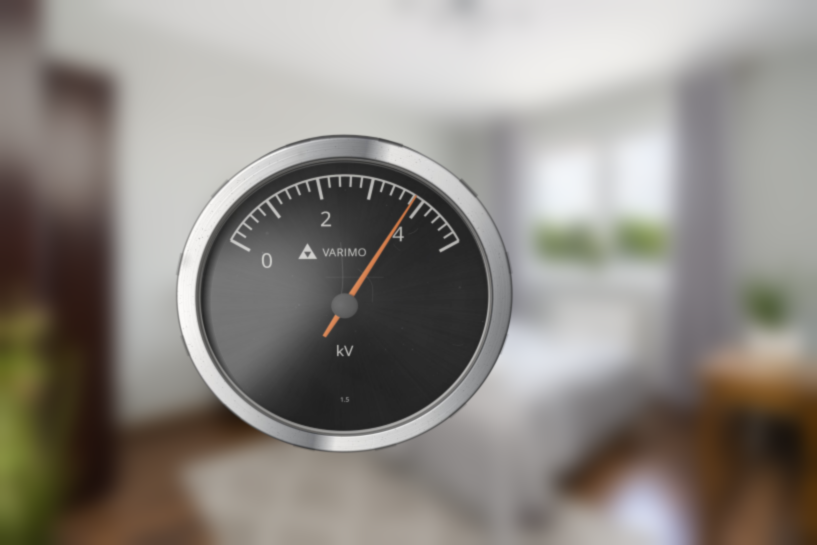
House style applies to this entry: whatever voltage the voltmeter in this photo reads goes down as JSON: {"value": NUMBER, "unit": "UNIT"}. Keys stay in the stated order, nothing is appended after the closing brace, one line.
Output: {"value": 3.8, "unit": "kV"}
